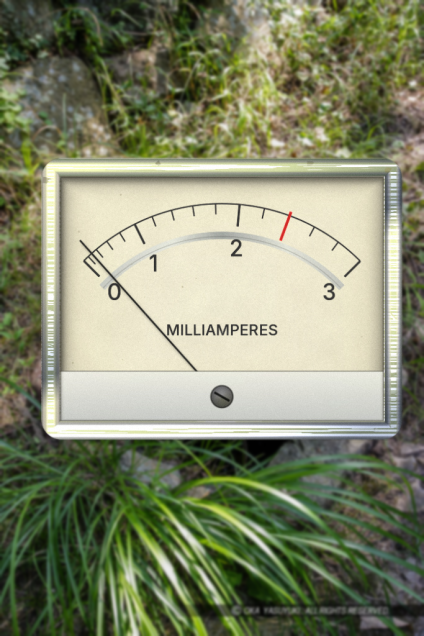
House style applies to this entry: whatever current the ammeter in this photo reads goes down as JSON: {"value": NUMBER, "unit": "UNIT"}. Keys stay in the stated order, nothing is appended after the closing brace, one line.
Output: {"value": 0.3, "unit": "mA"}
